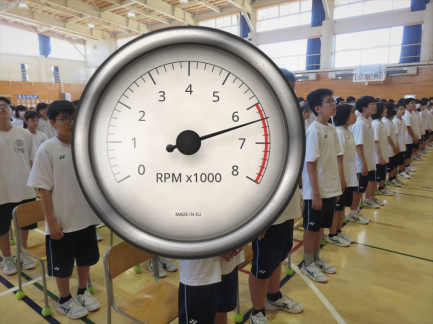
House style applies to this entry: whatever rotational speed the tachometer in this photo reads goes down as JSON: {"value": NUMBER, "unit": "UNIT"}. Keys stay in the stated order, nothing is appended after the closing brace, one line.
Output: {"value": 6400, "unit": "rpm"}
